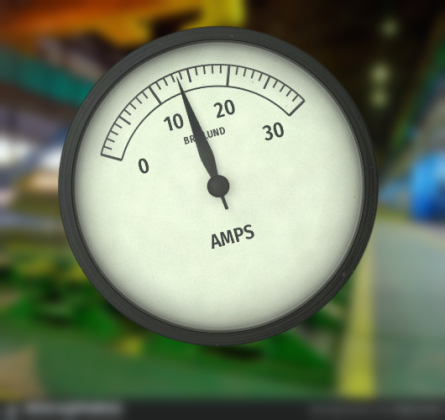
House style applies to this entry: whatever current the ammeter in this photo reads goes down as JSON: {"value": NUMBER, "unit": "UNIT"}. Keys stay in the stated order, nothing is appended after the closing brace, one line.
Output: {"value": 13.5, "unit": "A"}
